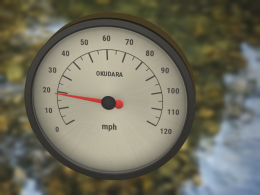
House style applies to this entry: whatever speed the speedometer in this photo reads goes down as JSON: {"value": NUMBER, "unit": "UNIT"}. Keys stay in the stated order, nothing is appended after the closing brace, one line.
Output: {"value": 20, "unit": "mph"}
